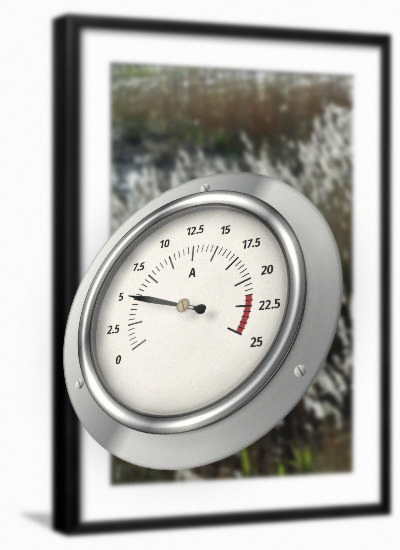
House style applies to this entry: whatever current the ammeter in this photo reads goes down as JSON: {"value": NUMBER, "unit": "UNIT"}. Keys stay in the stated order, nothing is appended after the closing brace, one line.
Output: {"value": 5, "unit": "A"}
